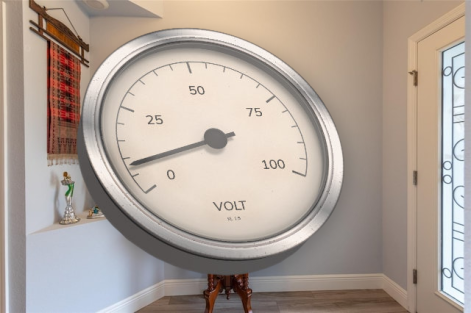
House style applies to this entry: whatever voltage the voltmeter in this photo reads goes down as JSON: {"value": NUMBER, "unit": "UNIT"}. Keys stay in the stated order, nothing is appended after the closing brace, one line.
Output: {"value": 7.5, "unit": "V"}
